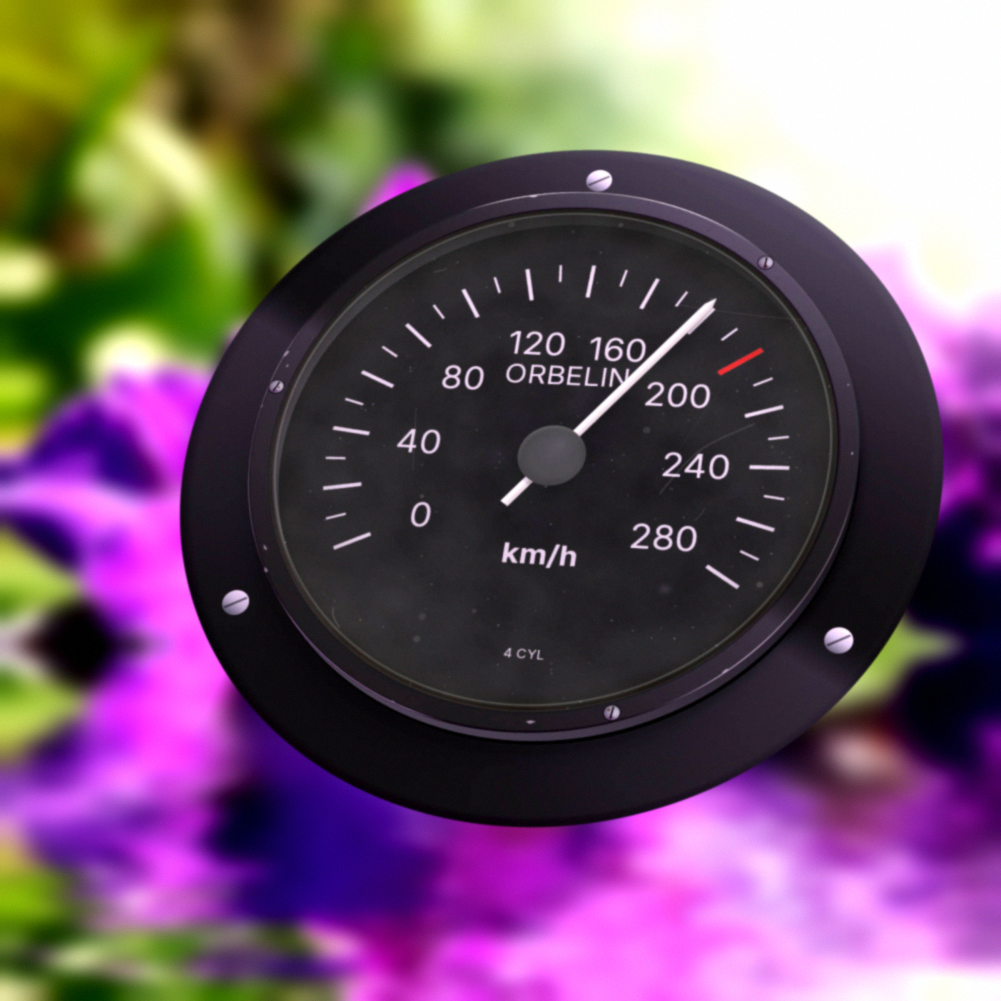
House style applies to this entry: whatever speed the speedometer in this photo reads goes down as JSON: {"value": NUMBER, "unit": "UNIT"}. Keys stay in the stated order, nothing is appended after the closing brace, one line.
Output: {"value": 180, "unit": "km/h"}
